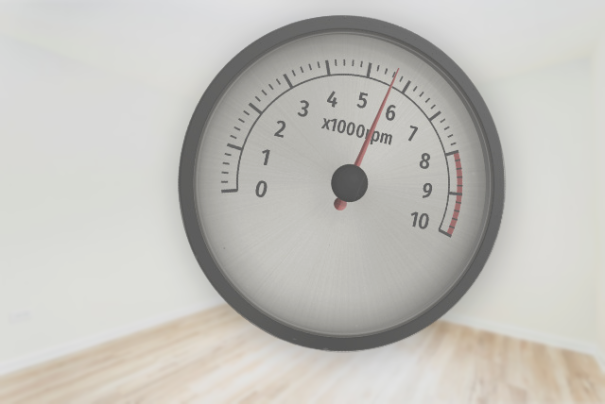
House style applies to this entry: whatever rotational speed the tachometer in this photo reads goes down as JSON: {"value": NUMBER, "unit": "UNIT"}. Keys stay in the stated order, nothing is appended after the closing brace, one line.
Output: {"value": 5600, "unit": "rpm"}
